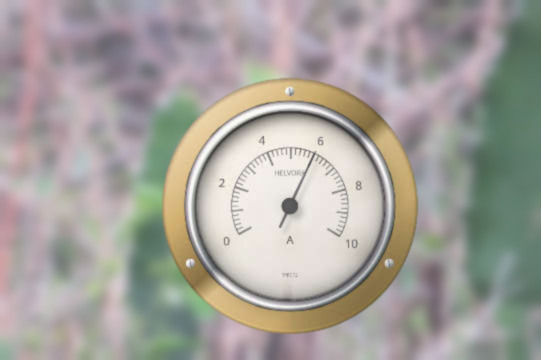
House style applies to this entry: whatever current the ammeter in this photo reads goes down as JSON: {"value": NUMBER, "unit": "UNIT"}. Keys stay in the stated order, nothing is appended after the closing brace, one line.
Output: {"value": 6, "unit": "A"}
